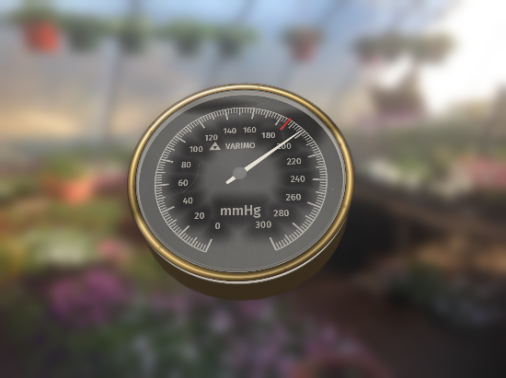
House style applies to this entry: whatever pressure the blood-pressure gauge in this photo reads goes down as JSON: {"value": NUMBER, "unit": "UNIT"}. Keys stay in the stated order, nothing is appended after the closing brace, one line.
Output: {"value": 200, "unit": "mmHg"}
